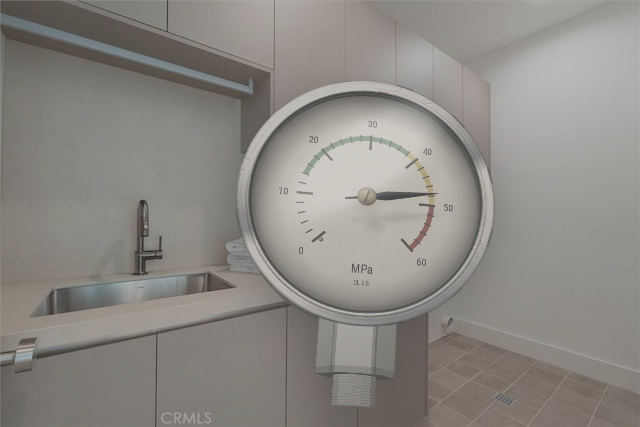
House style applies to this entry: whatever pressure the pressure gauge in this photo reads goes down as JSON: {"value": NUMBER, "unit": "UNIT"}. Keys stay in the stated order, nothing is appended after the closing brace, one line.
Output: {"value": 48, "unit": "MPa"}
